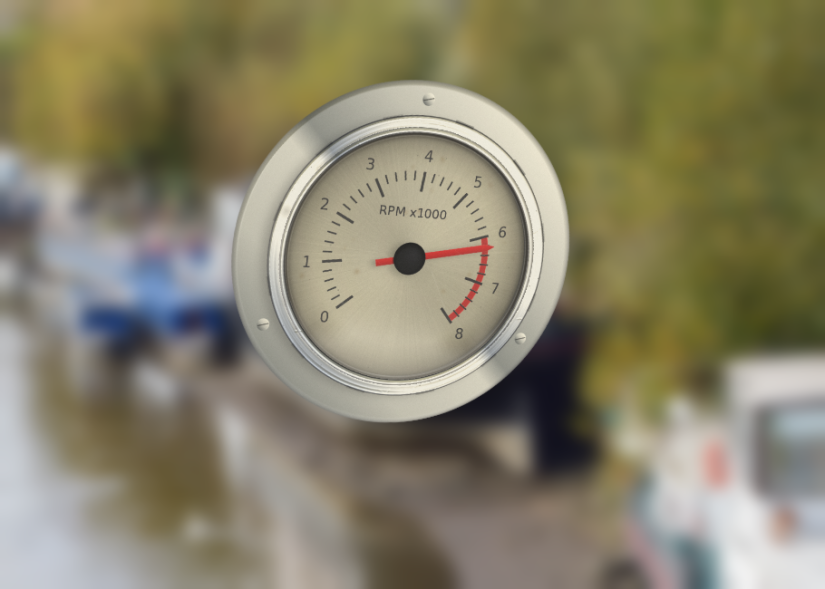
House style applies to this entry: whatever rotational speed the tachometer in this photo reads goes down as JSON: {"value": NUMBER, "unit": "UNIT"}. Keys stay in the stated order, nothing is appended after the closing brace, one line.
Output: {"value": 6200, "unit": "rpm"}
